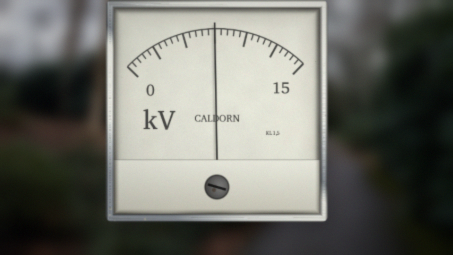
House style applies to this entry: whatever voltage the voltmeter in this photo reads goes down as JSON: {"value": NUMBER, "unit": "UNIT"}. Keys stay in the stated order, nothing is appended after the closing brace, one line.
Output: {"value": 7.5, "unit": "kV"}
